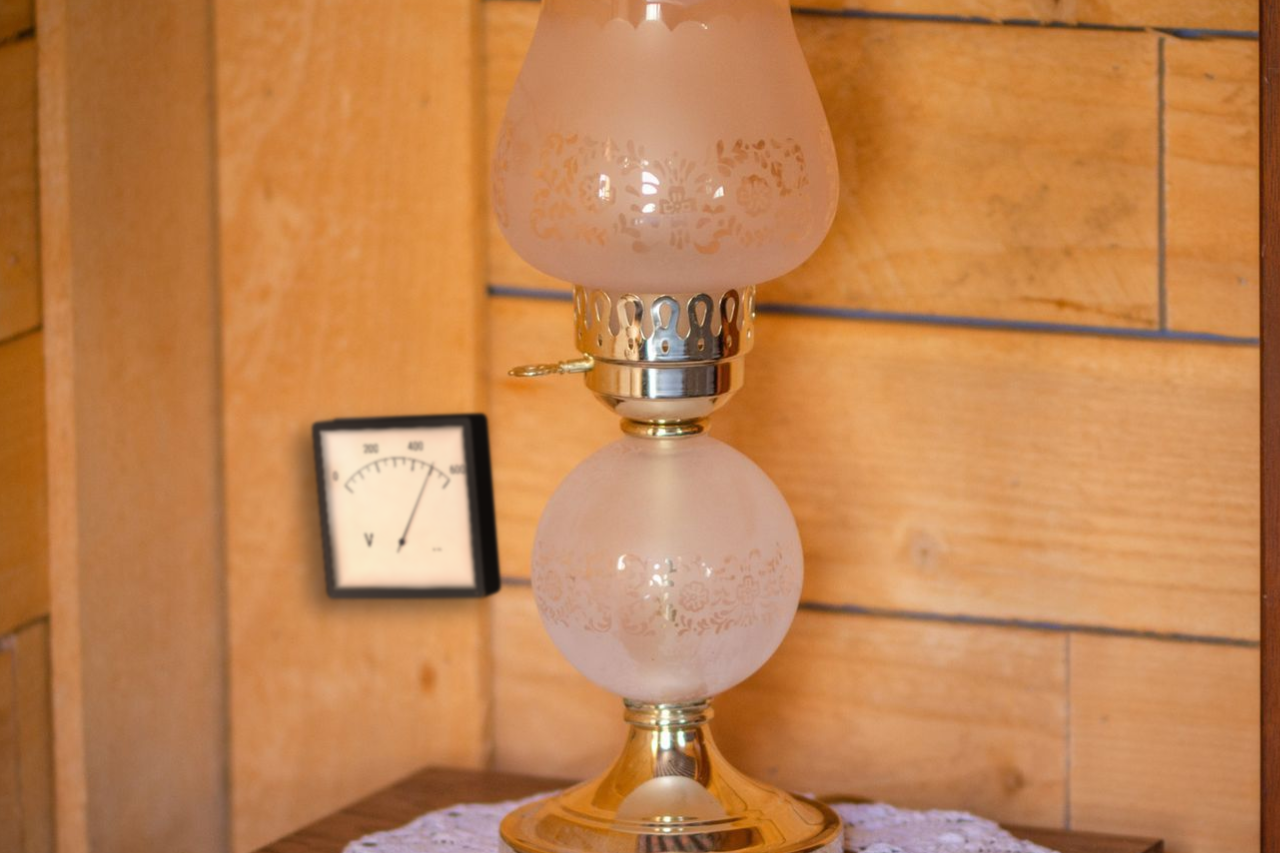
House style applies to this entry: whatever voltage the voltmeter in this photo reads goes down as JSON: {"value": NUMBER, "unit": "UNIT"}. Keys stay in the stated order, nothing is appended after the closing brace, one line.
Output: {"value": 500, "unit": "V"}
